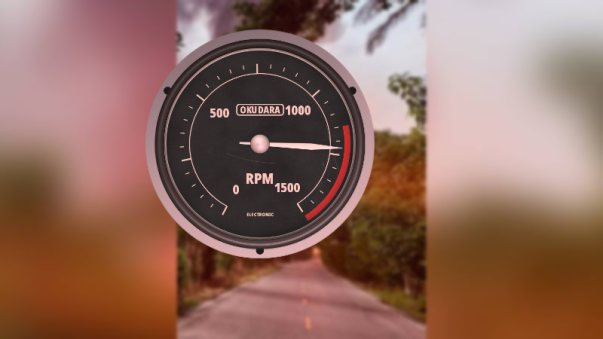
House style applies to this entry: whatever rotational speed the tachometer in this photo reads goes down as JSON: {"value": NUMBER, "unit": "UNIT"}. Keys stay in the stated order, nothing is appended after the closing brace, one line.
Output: {"value": 1225, "unit": "rpm"}
